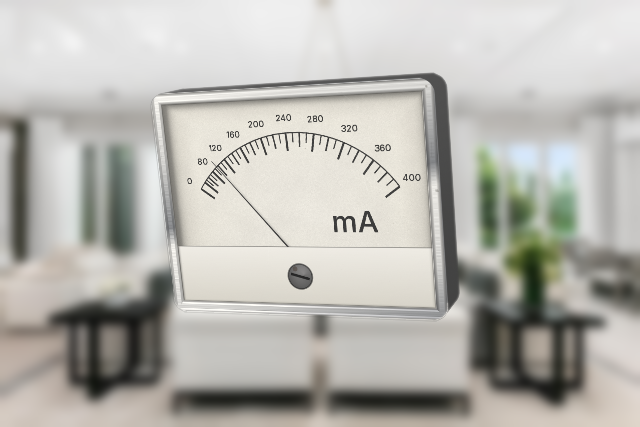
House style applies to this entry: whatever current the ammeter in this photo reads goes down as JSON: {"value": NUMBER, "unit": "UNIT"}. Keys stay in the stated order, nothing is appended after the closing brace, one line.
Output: {"value": 100, "unit": "mA"}
